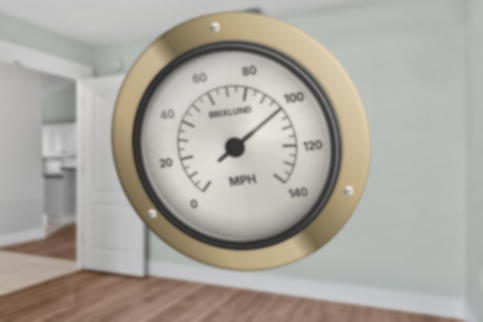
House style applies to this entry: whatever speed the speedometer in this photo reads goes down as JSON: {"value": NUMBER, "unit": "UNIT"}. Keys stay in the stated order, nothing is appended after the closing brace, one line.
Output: {"value": 100, "unit": "mph"}
